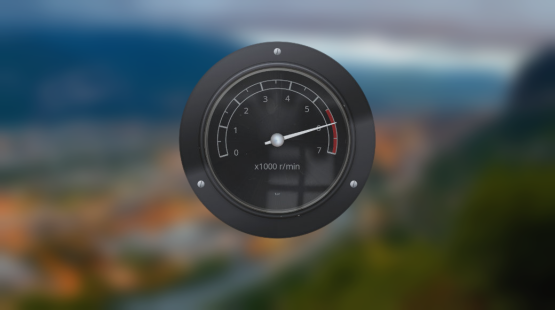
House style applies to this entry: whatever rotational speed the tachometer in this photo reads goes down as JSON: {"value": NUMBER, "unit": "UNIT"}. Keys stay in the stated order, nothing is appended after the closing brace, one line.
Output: {"value": 6000, "unit": "rpm"}
